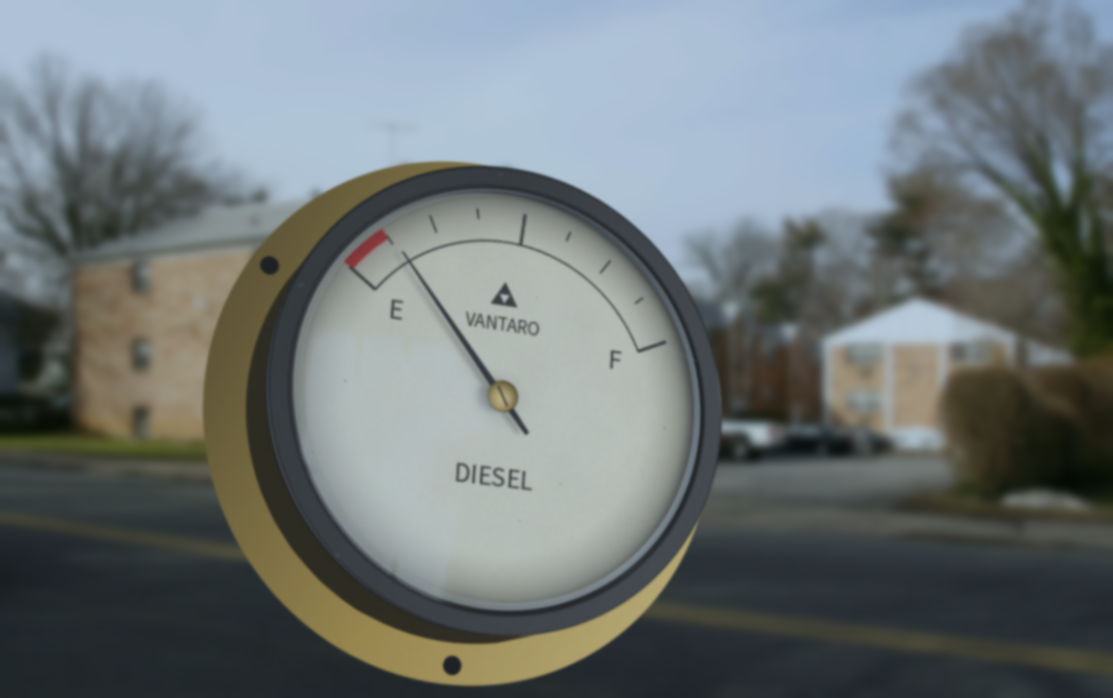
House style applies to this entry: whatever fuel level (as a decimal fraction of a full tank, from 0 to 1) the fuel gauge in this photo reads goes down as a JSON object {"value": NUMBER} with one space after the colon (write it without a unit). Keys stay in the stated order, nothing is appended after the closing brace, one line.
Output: {"value": 0.125}
